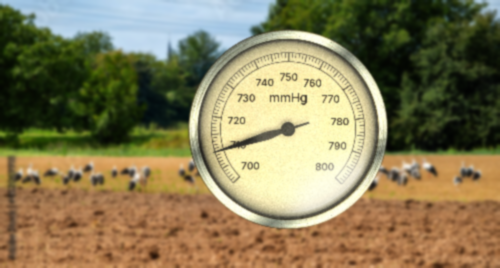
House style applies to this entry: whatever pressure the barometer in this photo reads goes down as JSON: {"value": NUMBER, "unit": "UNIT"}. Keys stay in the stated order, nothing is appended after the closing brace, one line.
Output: {"value": 710, "unit": "mmHg"}
